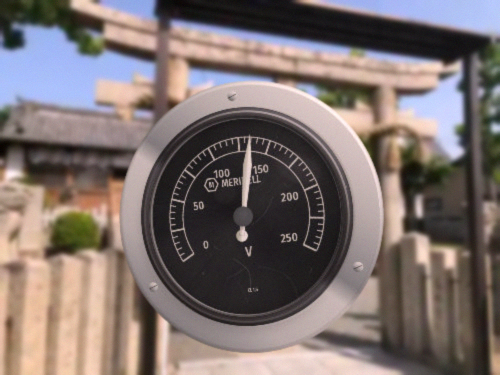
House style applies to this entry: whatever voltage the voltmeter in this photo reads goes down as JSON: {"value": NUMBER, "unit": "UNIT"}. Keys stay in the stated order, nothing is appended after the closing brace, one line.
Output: {"value": 135, "unit": "V"}
